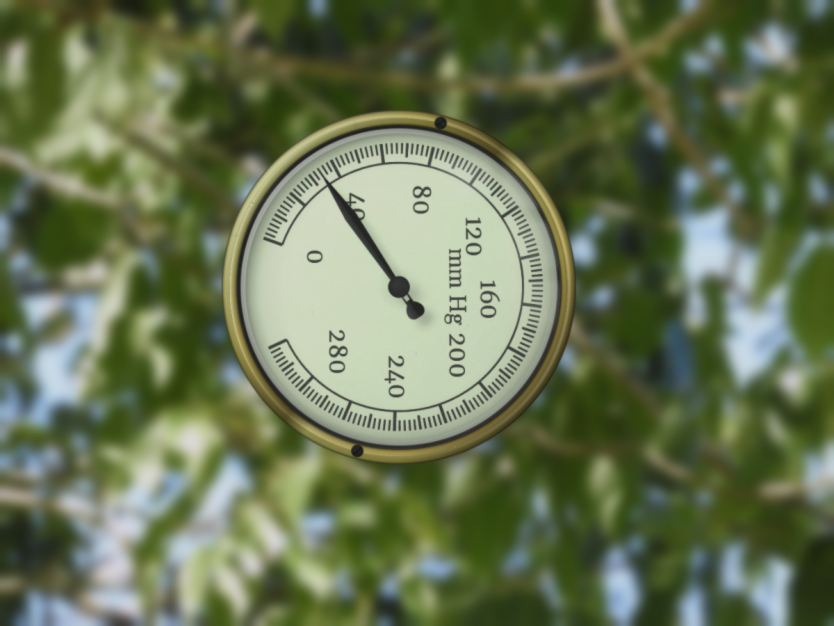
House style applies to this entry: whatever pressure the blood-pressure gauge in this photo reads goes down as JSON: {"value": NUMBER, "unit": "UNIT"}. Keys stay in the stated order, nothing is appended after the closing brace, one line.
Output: {"value": 34, "unit": "mmHg"}
